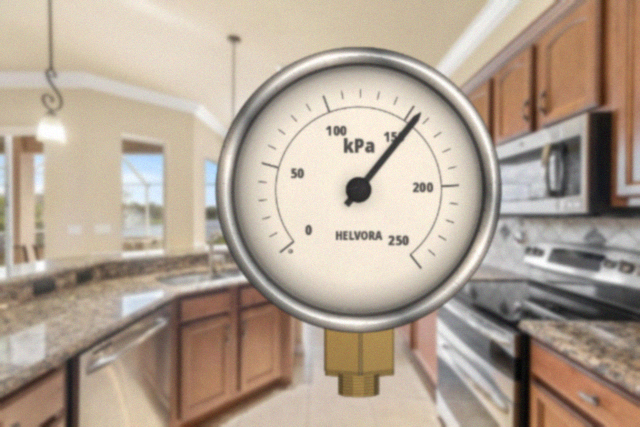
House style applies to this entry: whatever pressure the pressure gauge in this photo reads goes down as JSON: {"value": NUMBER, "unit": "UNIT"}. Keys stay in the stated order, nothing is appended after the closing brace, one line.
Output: {"value": 155, "unit": "kPa"}
